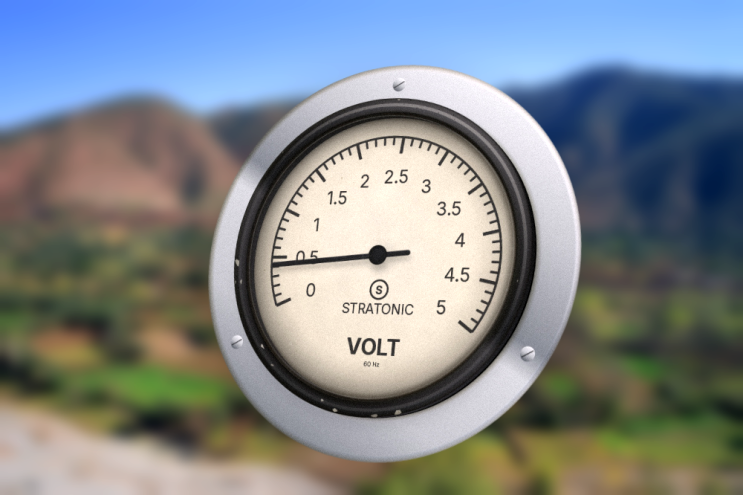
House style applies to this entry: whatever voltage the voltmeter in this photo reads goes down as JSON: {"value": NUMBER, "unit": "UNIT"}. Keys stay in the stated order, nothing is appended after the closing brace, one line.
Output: {"value": 0.4, "unit": "V"}
